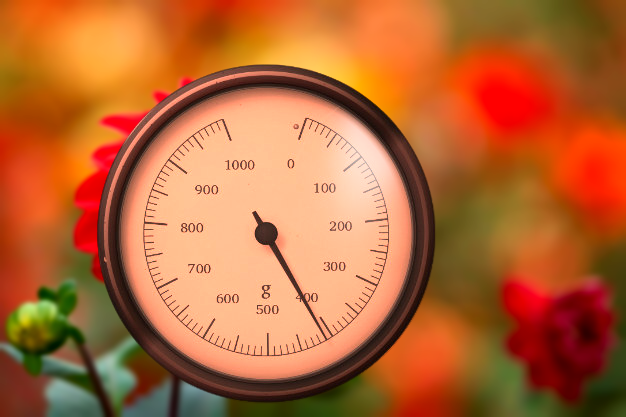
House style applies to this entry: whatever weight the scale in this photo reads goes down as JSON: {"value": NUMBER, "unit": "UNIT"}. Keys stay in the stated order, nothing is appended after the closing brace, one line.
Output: {"value": 410, "unit": "g"}
